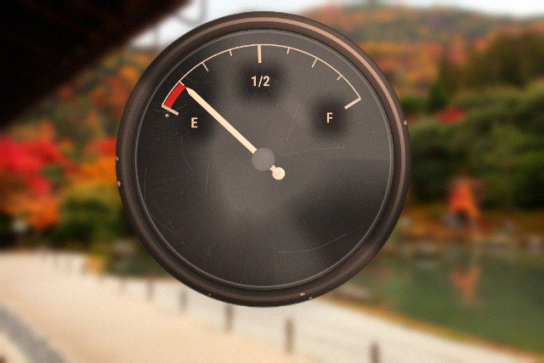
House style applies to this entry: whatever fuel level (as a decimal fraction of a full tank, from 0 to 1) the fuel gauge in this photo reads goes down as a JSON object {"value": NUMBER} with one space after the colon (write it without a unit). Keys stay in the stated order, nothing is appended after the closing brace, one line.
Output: {"value": 0.125}
